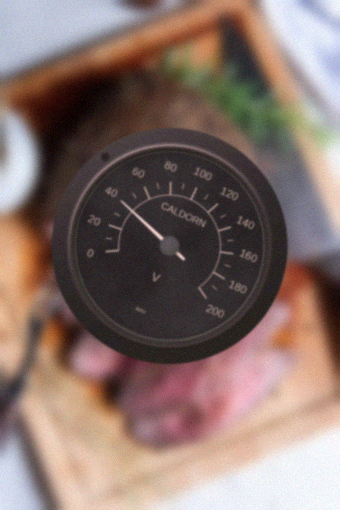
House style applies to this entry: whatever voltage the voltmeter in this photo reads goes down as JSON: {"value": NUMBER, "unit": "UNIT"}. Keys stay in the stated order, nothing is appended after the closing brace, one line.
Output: {"value": 40, "unit": "V"}
